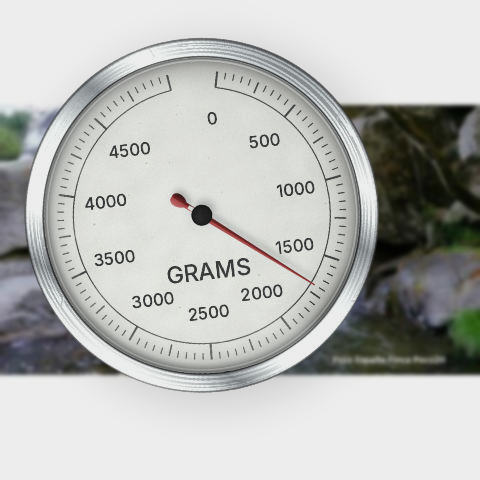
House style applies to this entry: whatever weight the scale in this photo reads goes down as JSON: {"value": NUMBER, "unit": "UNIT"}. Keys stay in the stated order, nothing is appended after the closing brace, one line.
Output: {"value": 1700, "unit": "g"}
